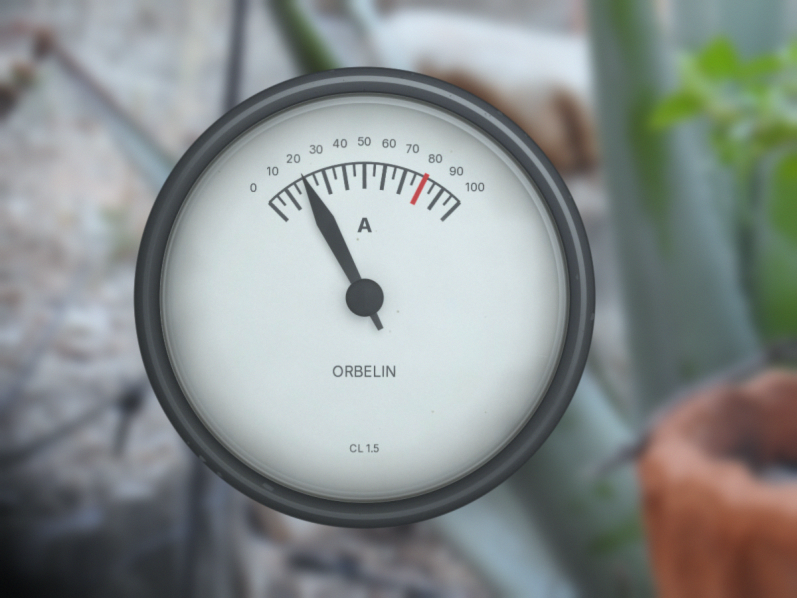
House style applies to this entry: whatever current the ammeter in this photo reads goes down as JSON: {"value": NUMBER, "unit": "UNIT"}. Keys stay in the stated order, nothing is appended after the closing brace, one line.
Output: {"value": 20, "unit": "A"}
